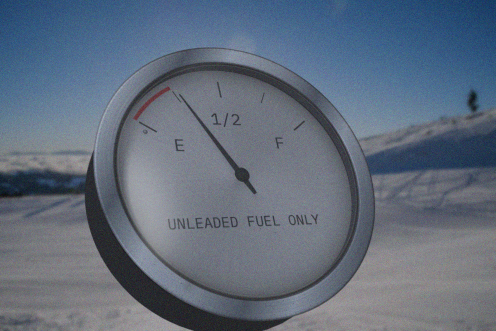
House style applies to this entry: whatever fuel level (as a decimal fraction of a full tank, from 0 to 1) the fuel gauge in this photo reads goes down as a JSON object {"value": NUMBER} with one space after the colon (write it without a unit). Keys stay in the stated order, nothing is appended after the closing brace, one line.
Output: {"value": 0.25}
